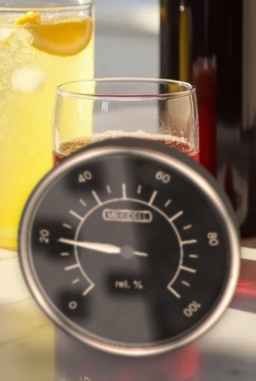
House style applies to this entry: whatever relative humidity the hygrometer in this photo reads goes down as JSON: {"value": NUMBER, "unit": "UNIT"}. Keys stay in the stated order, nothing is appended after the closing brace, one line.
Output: {"value": 20, "unit": "%"}
